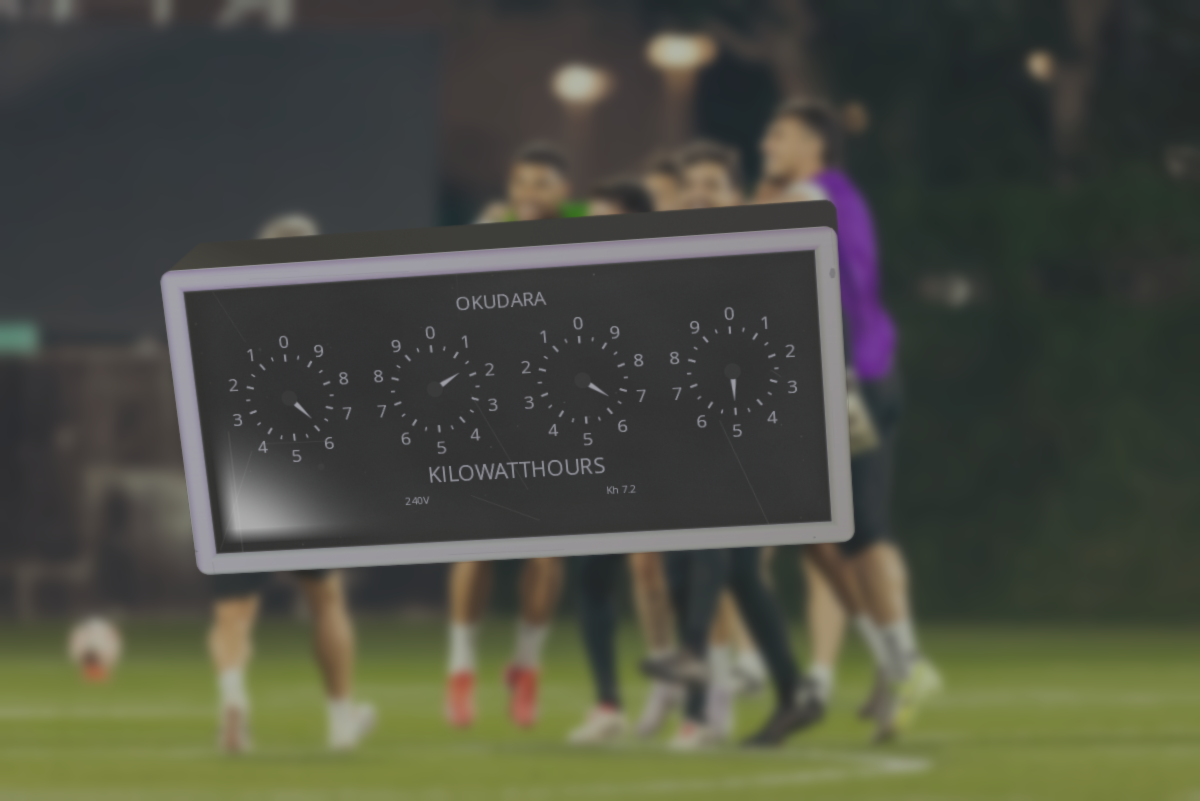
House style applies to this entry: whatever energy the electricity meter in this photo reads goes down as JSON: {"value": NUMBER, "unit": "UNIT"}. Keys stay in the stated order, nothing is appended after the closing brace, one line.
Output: {"value": 6165, "unit": "kWh"}
